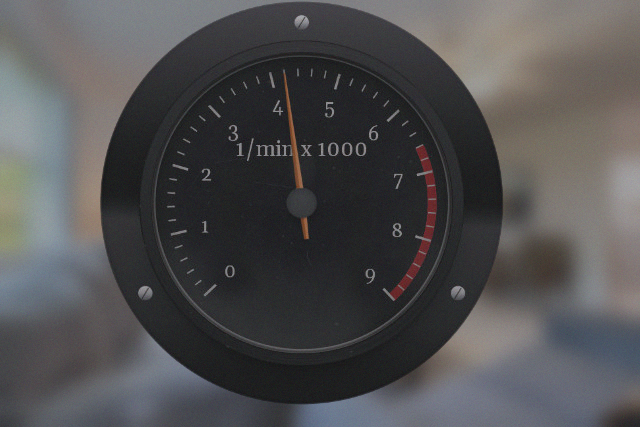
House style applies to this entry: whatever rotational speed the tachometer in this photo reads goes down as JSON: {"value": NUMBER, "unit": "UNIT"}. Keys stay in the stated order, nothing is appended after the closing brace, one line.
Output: {"value": 4200, "unit": "rpm"}
